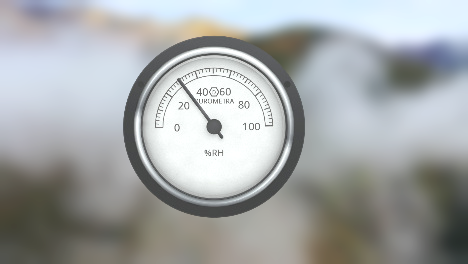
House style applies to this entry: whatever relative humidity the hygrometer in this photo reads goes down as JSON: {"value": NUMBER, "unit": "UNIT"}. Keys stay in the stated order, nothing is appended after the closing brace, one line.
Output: {"value": 30, "unit": "%"}
